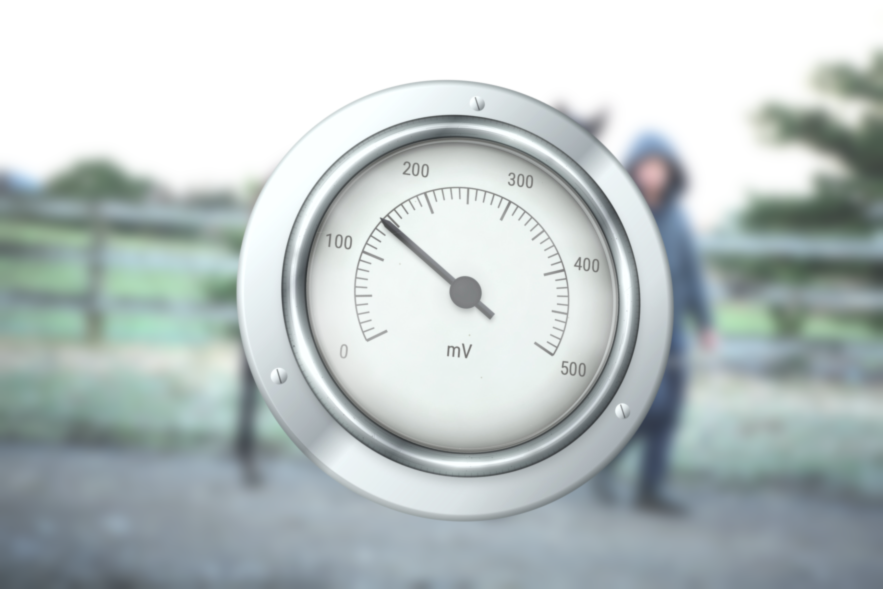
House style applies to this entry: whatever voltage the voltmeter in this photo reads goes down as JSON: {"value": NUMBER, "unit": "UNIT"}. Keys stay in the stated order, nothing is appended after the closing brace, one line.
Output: {"value": 140, "unit": "mV"}
